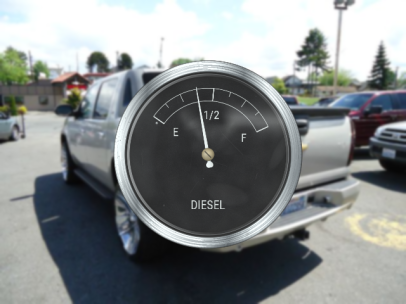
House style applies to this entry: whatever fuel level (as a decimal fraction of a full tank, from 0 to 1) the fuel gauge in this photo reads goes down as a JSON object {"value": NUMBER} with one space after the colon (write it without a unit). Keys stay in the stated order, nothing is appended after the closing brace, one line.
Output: {"value": 0.375}
